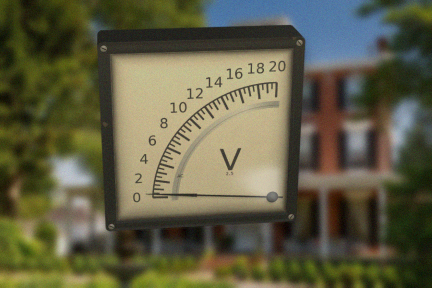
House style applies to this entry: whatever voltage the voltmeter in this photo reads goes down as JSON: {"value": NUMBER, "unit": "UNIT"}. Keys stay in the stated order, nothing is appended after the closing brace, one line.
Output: {"value": 0.5, "unit": "V"}
